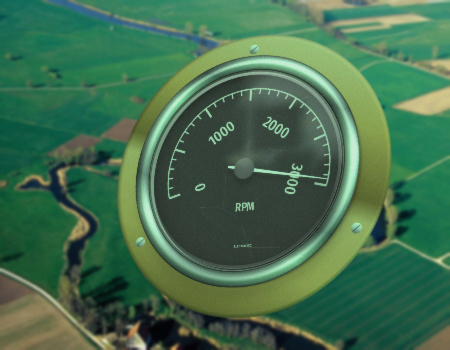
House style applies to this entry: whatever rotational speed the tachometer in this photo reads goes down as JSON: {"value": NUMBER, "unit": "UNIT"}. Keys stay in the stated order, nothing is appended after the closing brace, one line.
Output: {"value": 2950, "unit": "rpm"}
